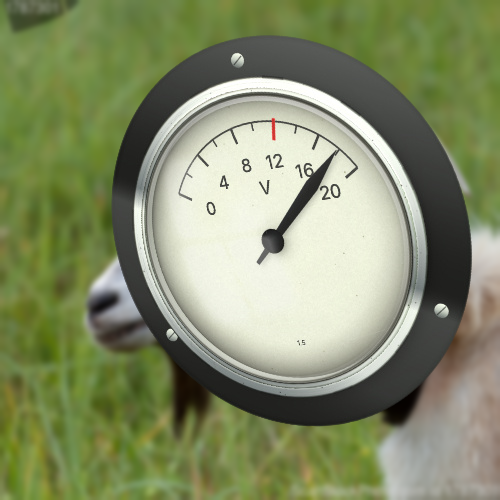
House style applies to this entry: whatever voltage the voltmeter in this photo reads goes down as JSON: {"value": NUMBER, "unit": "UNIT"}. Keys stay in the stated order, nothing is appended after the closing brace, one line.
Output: {"value": 18, "unit": "V"}
